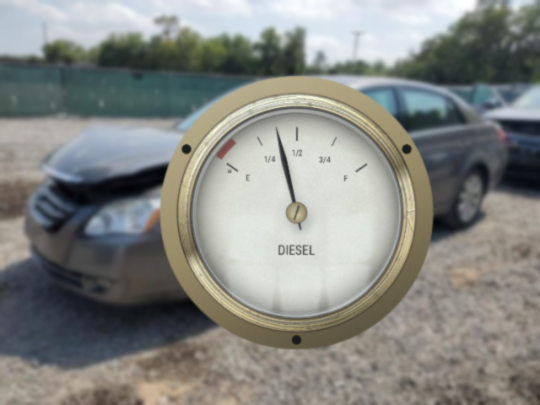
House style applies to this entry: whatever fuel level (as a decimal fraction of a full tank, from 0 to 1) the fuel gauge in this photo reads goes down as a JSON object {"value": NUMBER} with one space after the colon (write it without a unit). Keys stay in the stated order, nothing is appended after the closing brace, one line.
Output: {"value": 0.375}
